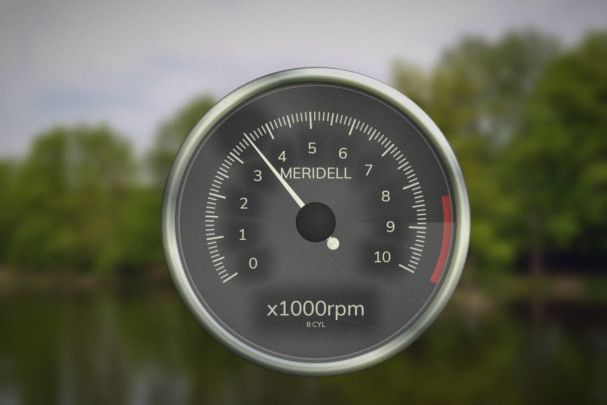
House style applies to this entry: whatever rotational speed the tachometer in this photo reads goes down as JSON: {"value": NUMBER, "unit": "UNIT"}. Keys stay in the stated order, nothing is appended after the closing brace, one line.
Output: {"value": 3500, "unit": "rpm"}
